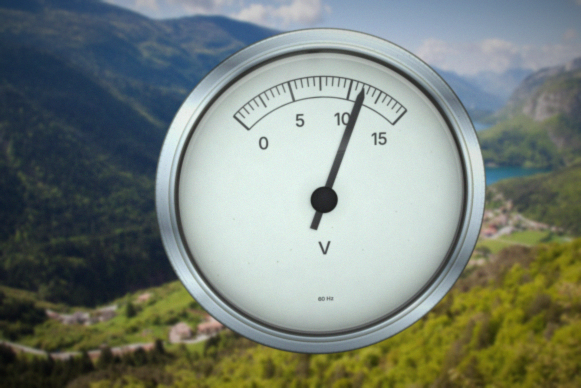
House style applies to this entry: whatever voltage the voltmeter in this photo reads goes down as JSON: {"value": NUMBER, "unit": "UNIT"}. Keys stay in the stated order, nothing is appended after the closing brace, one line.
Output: {"value": 11, "unit": "V"}
